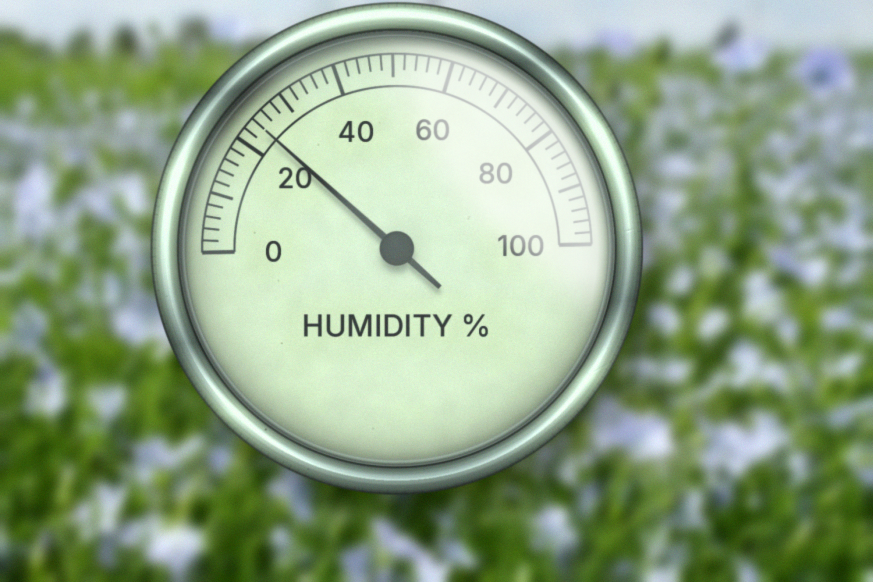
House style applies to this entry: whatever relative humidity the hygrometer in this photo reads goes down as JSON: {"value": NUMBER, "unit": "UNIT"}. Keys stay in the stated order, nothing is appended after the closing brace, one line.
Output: {"value": 24, "unit": "%"}
